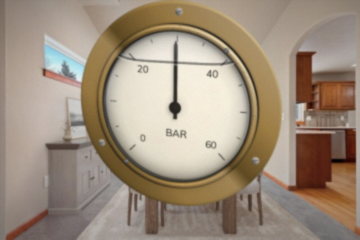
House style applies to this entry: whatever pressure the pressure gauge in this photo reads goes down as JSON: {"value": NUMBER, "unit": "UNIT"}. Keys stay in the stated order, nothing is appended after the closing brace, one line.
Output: {"value": 30, "unit": "bar"}
